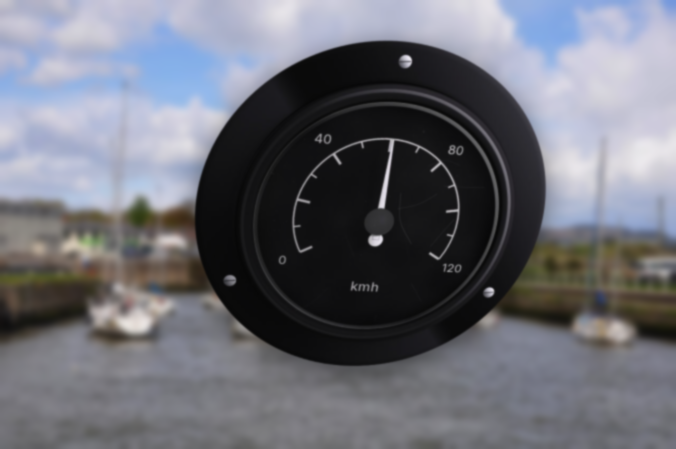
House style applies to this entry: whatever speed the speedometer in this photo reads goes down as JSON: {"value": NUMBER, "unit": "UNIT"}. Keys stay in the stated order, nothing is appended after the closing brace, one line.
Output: {"value": 60, "unit": "km/h"}
